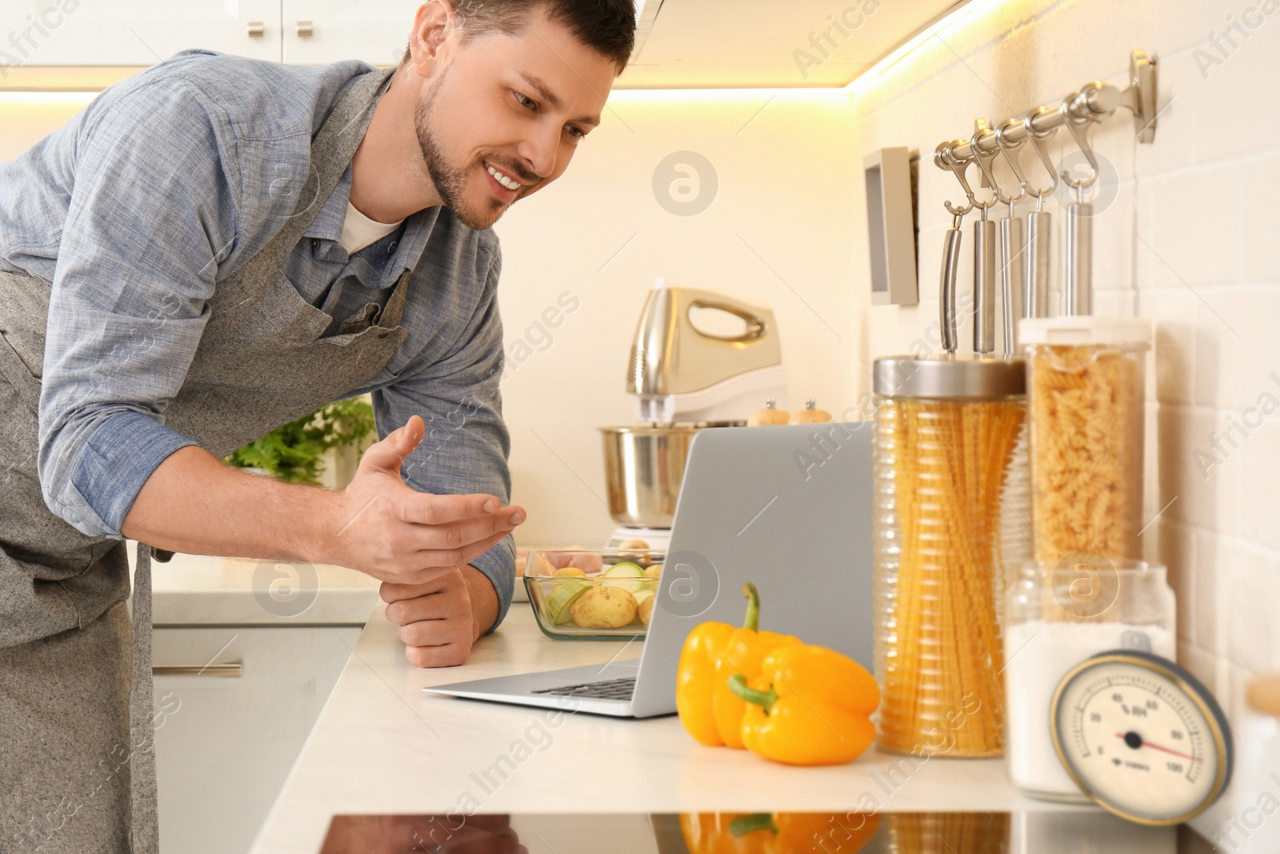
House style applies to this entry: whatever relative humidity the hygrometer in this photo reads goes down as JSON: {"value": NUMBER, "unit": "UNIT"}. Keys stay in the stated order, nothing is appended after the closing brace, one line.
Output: {"value": 90, "unit": "%"}
